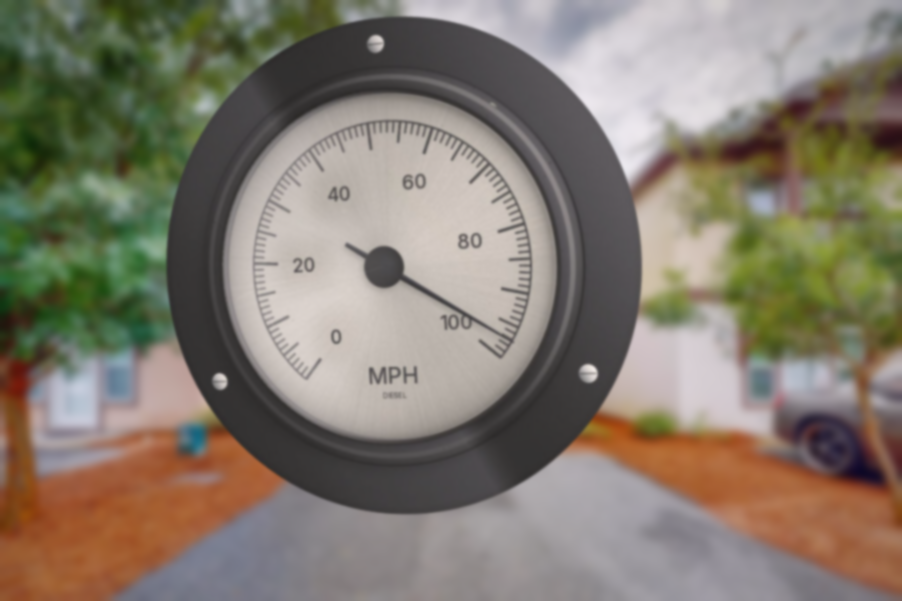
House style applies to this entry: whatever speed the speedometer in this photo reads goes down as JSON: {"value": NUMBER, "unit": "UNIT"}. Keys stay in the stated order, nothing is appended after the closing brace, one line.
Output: {"value": 97, "unit": "mph"}
